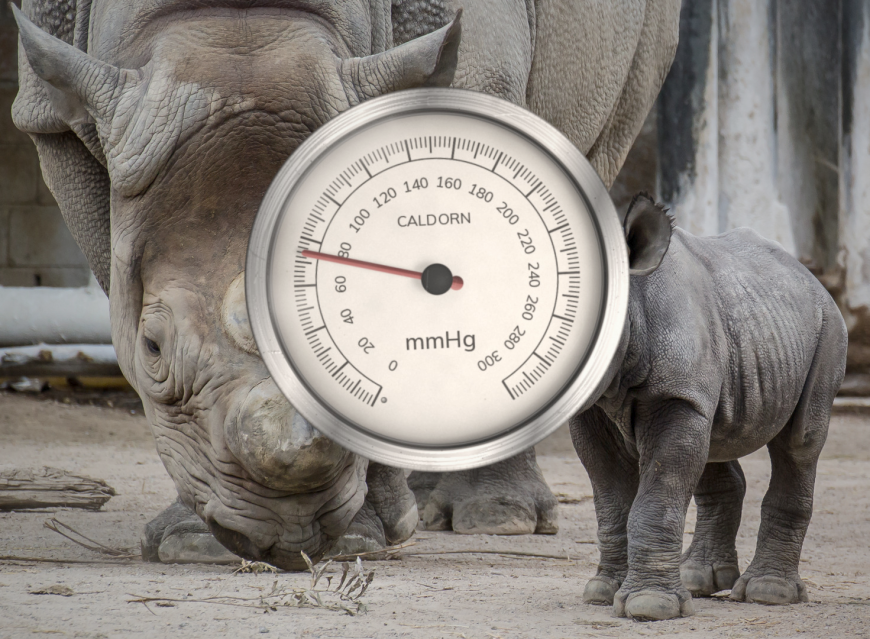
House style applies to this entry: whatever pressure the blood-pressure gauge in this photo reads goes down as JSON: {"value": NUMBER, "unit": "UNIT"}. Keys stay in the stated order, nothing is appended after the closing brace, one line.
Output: {"value": 74, "unit": "mmHg"}
